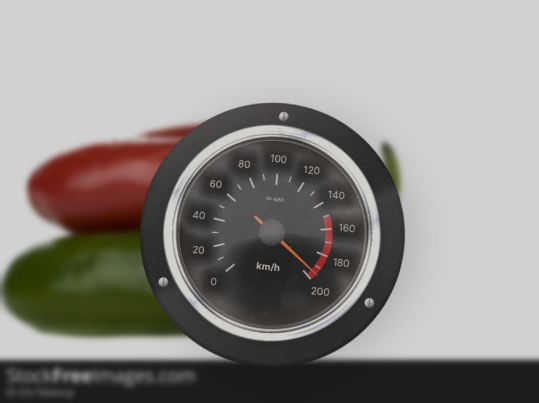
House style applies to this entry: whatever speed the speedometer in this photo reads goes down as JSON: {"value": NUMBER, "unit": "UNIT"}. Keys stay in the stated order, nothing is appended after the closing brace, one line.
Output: {"value": 195, "unit": "km/h"}
